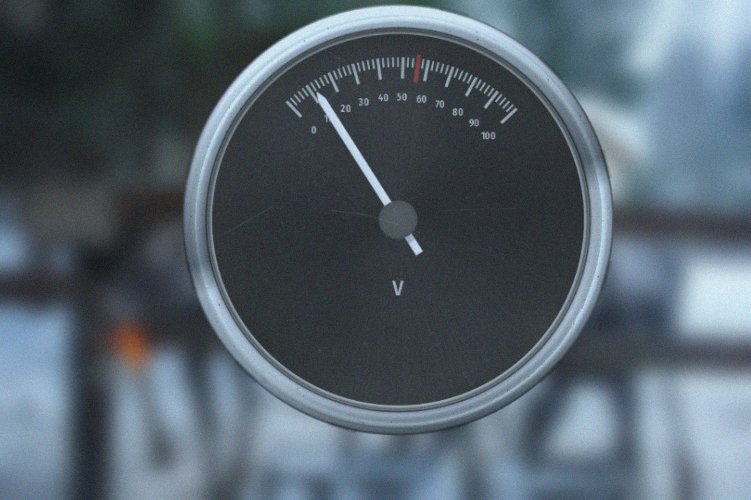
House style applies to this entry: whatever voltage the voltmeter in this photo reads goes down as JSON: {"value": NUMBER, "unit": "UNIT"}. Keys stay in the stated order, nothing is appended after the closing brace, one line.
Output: {"value": 12, "unit": "V"}
